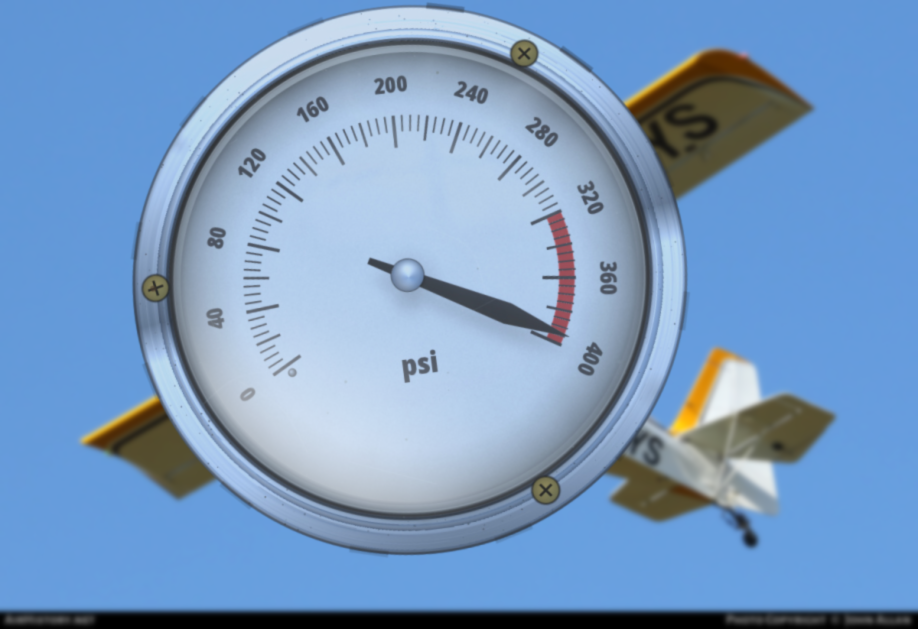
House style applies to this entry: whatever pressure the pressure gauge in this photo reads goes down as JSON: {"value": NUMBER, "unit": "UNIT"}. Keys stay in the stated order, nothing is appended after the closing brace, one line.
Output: {"value": 395, "unit": "psi"}
